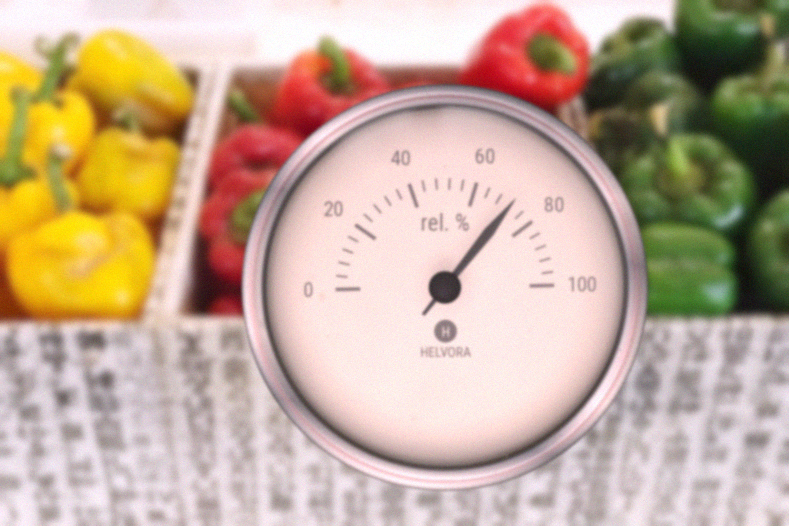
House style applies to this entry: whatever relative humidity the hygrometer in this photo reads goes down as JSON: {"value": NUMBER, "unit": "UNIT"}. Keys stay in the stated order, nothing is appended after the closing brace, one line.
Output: {"value": 72, "unit": "%"}
